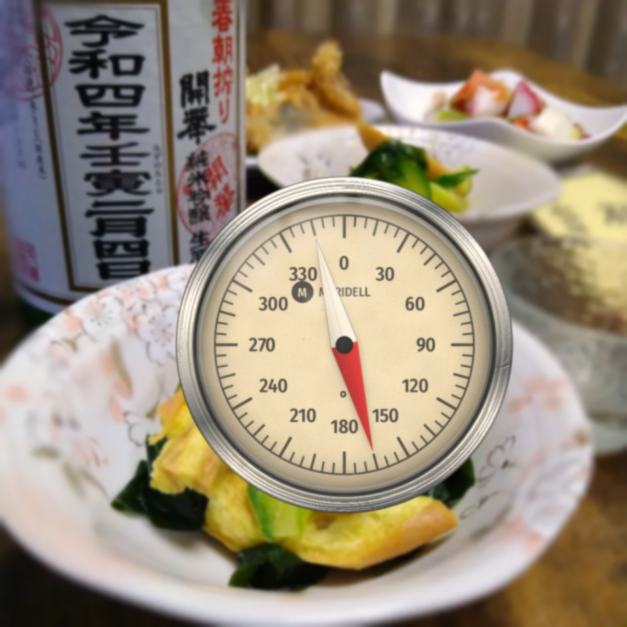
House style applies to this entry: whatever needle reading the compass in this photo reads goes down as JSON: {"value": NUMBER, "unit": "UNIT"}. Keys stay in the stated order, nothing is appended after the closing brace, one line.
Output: {"value": 165, "unit": "°"}
